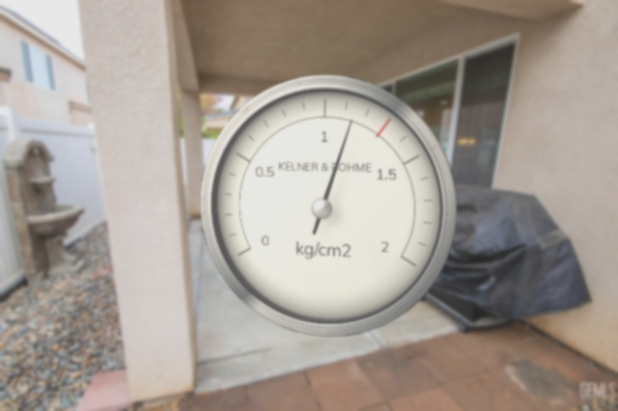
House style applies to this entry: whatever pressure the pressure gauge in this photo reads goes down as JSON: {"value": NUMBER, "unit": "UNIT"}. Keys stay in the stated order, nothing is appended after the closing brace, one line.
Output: {"value": 1.15, "unit": "kg/cm²"}
